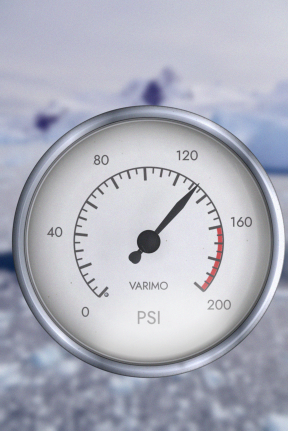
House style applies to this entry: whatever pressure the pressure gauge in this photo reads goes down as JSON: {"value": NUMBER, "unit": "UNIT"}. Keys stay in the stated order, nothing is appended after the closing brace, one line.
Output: {"value": 132.5, "unit": "psi"}
